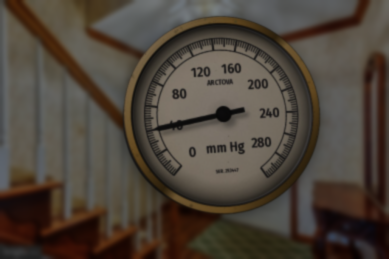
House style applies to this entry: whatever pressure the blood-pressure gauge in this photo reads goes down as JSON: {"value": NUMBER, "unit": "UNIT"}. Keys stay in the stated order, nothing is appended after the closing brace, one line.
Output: {"value": 40, "unit": "mmHg"}
